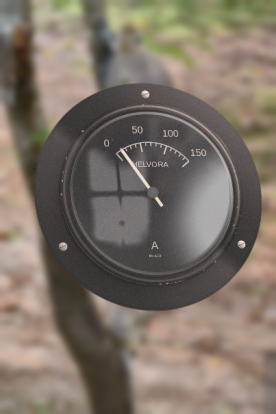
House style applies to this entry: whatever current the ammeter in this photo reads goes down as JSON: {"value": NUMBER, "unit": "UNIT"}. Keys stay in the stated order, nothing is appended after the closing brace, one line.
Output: {"value": 10, "unit": "A"}
